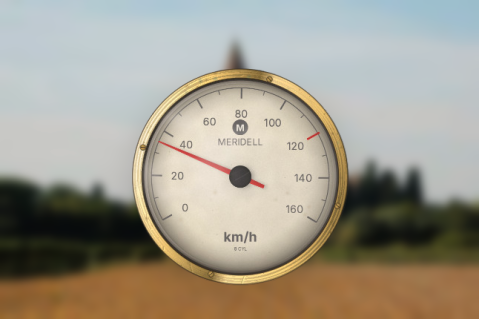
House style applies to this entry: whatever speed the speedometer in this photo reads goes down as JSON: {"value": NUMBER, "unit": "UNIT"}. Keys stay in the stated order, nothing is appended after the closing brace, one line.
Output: {"value": 35, "unit": "km/h"}
